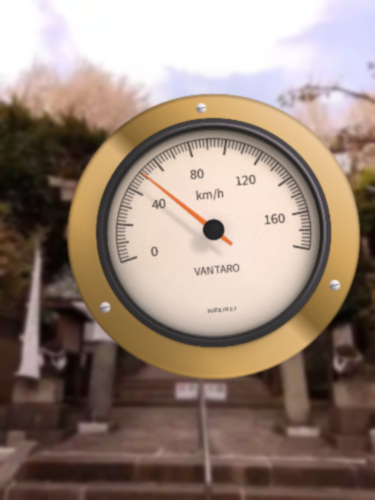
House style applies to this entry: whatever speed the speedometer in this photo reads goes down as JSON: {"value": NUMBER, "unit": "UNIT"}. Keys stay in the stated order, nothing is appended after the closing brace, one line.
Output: {"value": 50, "unit": "km/h"}
